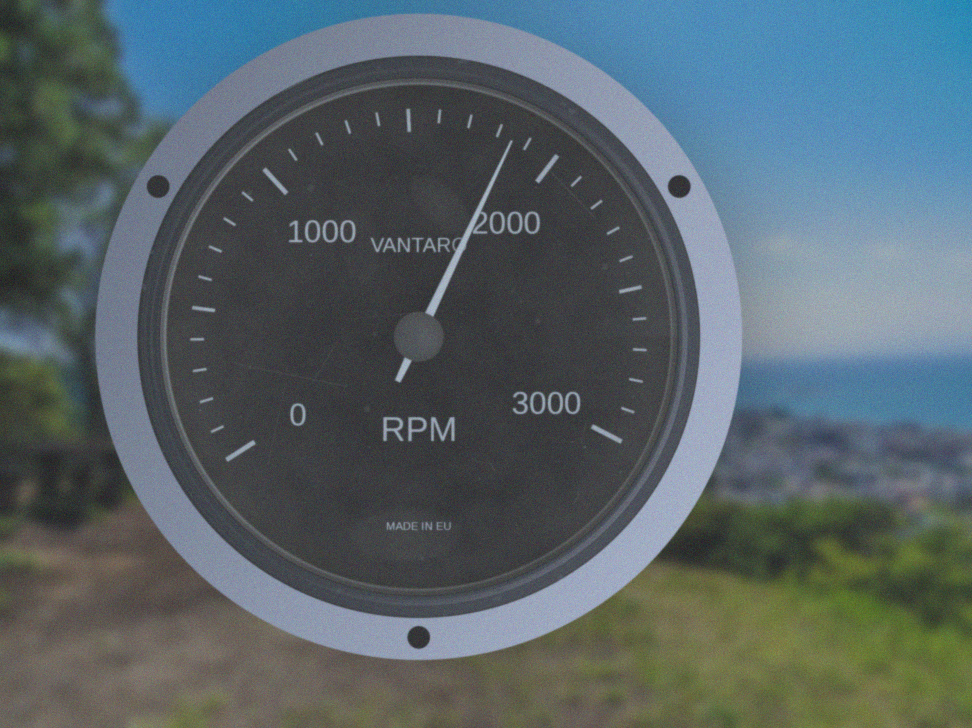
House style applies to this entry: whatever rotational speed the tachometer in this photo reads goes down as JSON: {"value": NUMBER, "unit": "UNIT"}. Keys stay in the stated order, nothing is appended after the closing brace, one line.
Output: {"value": 1850, "unit": "rpm"}
